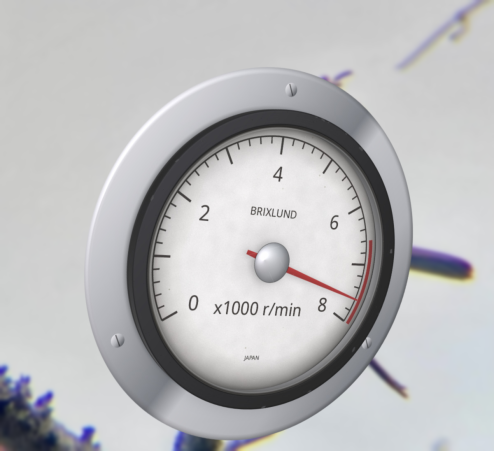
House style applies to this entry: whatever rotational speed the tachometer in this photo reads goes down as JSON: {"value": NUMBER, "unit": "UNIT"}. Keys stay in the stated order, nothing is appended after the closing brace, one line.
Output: {"value": 7600, "unit": "rpm"}
